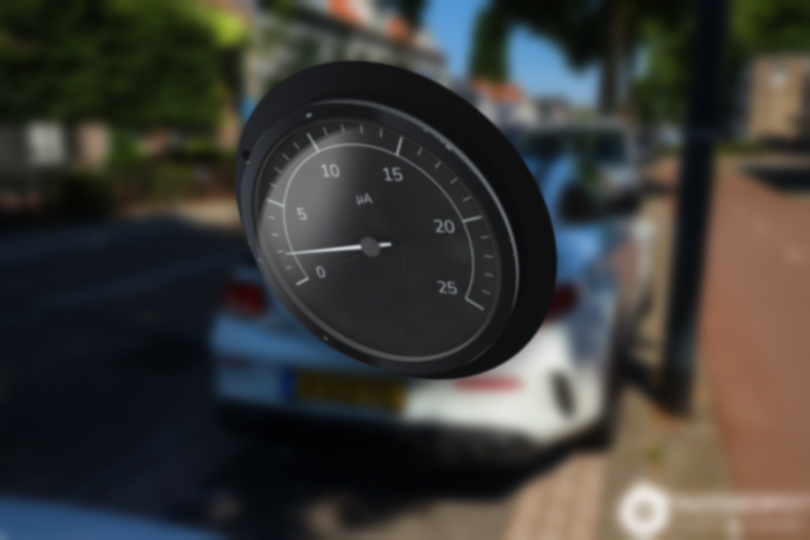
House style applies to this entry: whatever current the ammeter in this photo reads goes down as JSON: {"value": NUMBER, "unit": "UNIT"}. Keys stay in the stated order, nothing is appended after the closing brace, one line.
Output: {"value": 2, "unit": "µA"}
